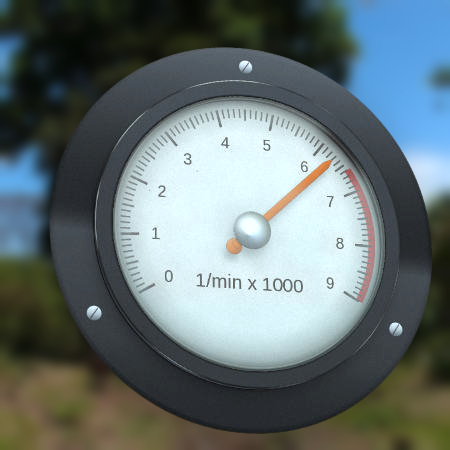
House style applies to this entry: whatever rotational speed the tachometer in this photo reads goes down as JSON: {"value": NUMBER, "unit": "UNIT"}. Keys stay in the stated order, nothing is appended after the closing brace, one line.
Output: {"value": 6300, "unit": "rpm"}
